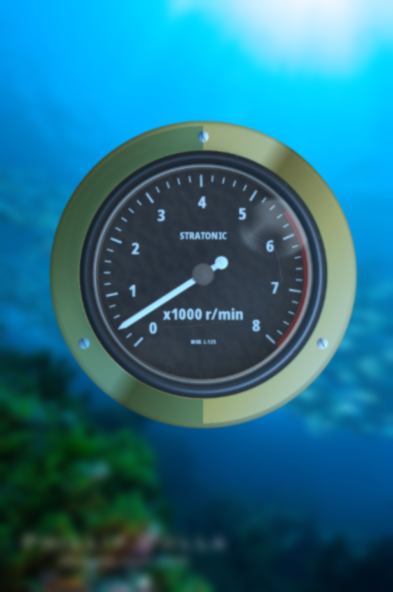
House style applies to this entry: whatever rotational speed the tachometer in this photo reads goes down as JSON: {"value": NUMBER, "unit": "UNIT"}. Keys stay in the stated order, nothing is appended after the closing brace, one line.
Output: {"value": 400, "unit": "rpm"}
